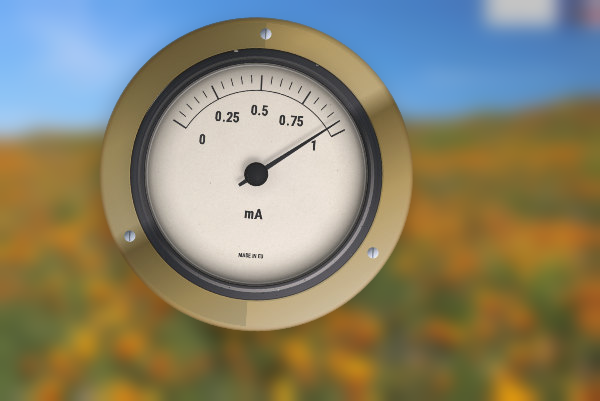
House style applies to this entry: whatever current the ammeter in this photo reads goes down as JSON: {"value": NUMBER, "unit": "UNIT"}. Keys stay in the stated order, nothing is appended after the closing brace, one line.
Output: {"value": 0.95, "unit": "mA"}
